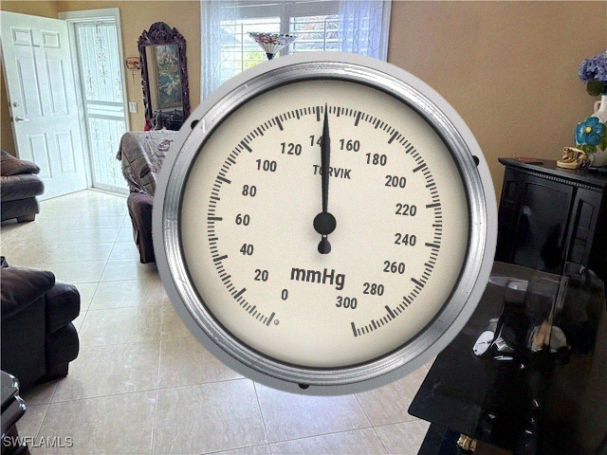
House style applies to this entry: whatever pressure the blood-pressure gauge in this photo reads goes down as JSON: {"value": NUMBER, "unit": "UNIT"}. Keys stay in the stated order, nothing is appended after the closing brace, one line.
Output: {"value": 144, "unit": "mmHg"}
